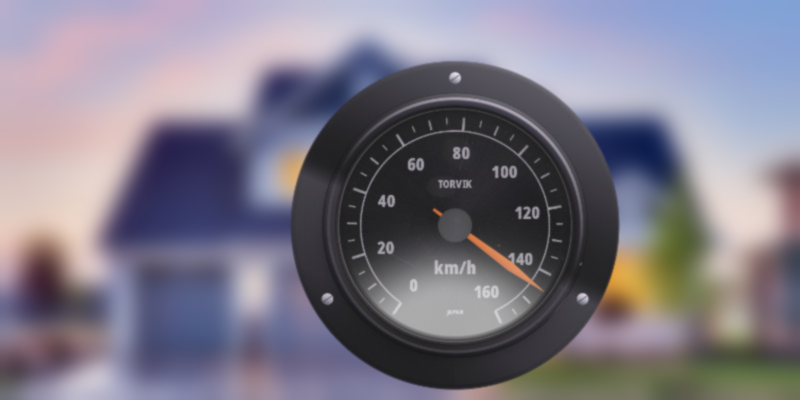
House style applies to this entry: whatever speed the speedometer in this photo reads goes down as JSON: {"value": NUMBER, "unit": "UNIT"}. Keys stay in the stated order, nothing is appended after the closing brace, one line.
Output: {"value": 145, "unit": "km/h"}
